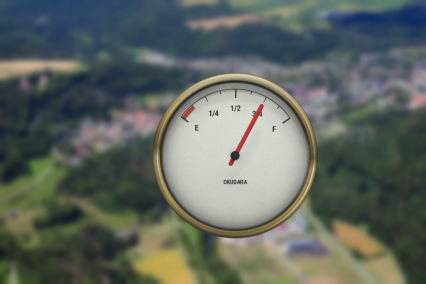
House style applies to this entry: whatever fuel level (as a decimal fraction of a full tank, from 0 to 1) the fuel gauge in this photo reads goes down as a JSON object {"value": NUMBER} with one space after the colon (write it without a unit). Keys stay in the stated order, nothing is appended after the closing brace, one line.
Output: {"value": 0.75}
